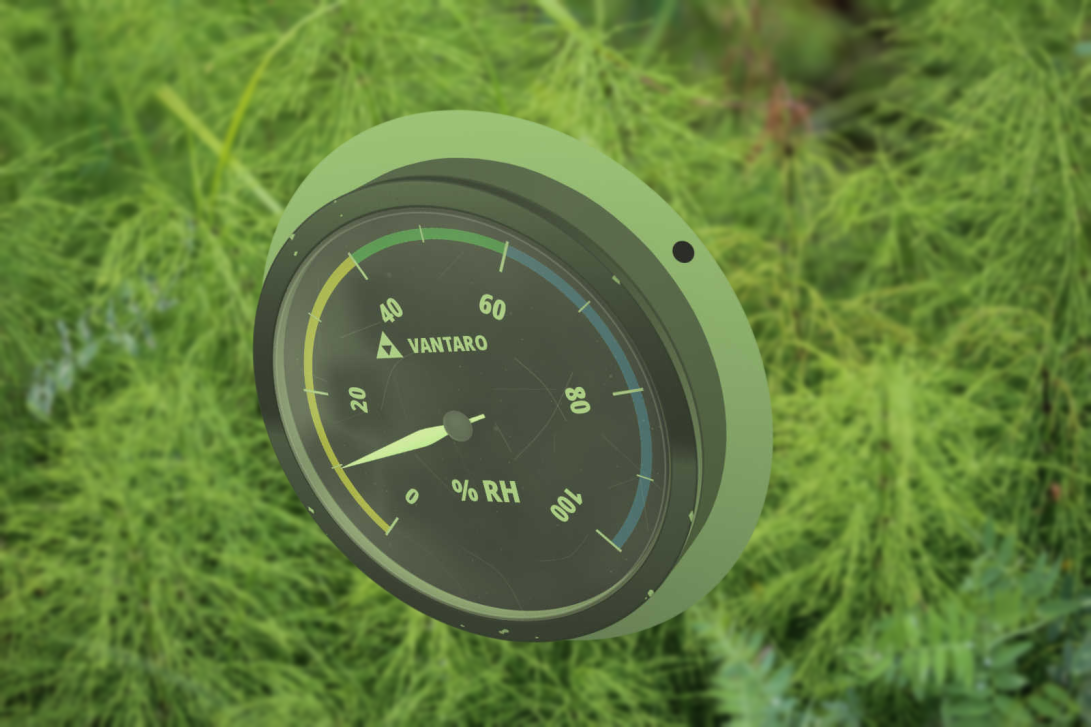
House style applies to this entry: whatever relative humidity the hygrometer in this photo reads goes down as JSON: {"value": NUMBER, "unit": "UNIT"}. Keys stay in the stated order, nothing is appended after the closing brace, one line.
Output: {"value": 10, "unit": "%"}
